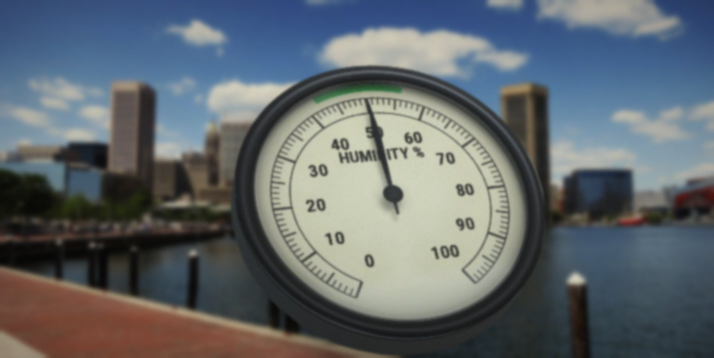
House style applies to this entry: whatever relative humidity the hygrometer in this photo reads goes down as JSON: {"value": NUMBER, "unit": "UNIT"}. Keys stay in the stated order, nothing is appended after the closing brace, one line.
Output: {"value": 50, "unit": "%"}
